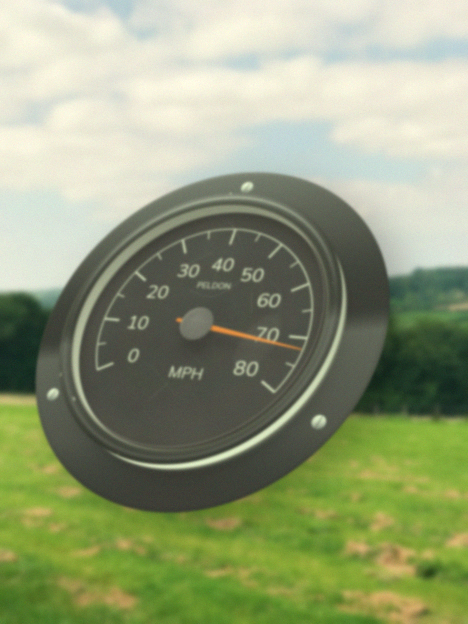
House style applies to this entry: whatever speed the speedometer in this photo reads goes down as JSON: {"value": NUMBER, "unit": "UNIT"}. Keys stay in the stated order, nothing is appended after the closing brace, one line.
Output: {"value": 72.5, "unit": "mph"}
